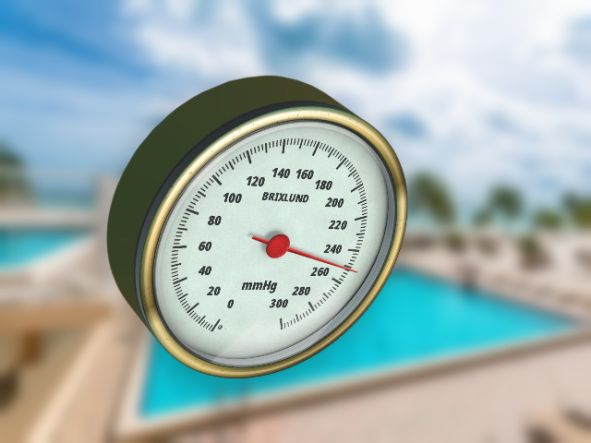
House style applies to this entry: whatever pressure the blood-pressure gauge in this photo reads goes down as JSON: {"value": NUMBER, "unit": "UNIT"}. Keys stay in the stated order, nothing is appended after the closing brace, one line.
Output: {"value": 250, "unit": "mmHg"}
